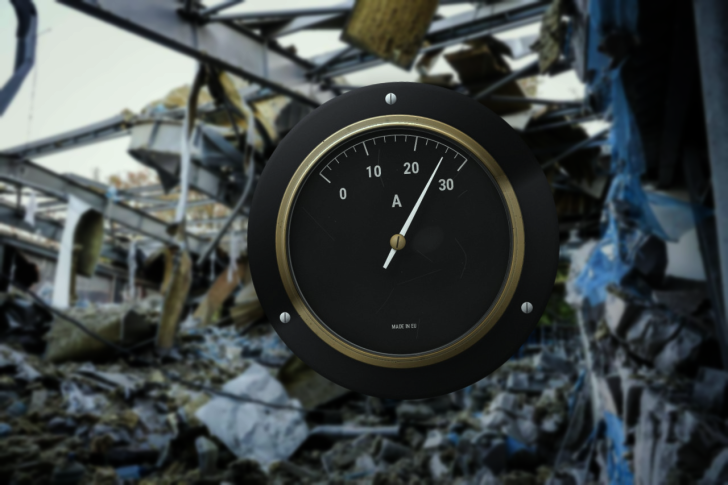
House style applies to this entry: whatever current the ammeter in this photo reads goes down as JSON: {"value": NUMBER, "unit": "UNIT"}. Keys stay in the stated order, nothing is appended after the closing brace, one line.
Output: {"value": 26, "unit": "A"}
